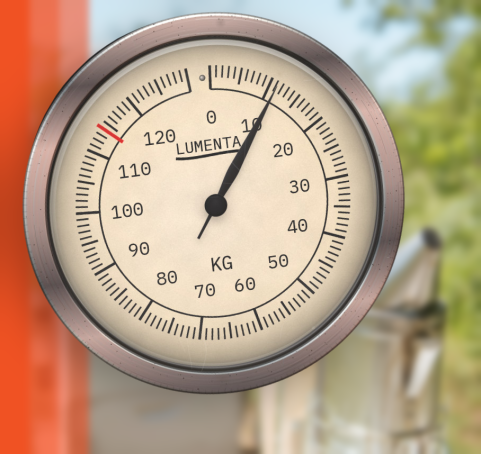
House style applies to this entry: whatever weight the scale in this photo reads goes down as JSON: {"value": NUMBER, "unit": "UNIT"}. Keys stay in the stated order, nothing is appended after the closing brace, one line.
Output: {"value": 11, "unit": "kg"}
